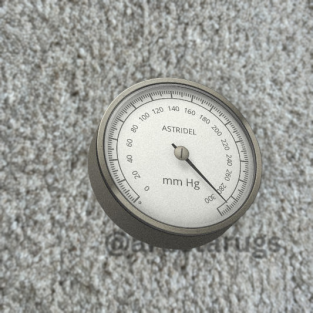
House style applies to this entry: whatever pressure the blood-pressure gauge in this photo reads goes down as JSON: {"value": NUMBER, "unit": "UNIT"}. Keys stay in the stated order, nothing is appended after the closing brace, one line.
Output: {"value": 290, "unit": "mmHg"}
